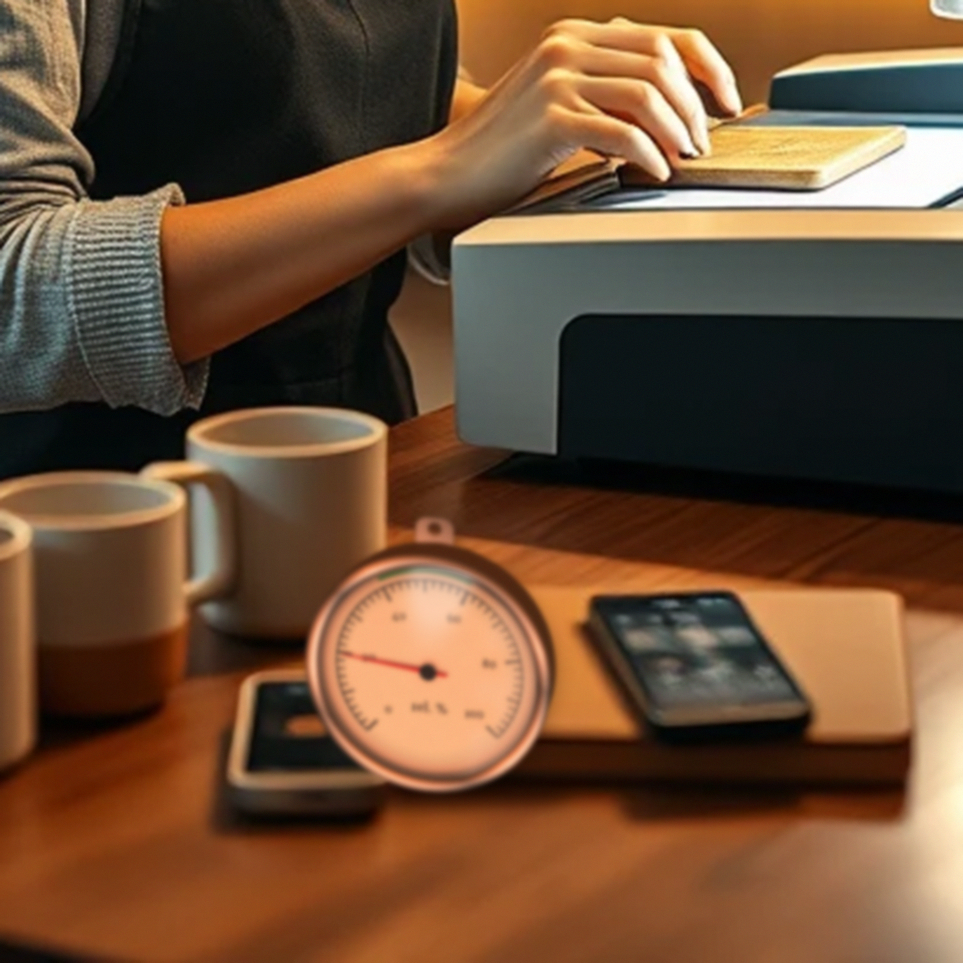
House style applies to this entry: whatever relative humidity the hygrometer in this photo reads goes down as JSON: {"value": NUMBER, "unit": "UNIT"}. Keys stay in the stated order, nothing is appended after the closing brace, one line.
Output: {"value": 20, "unit": "%"}
